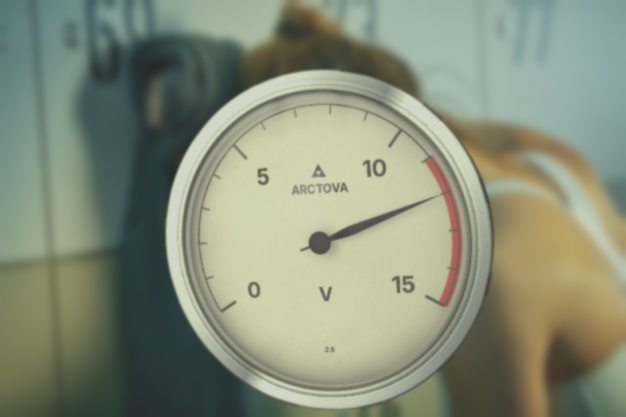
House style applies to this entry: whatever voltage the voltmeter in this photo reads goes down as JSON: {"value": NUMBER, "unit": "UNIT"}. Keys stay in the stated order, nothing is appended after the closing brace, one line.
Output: {"value": 12, "unit": "V"}
